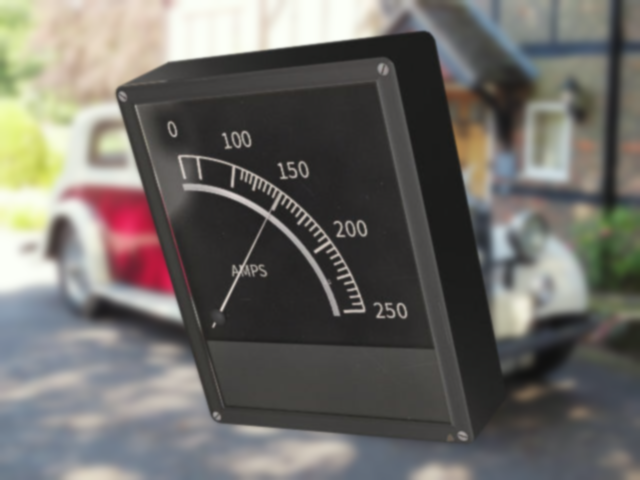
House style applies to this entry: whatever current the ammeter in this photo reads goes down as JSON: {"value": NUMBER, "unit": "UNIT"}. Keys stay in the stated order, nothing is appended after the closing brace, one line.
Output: {"value": 150, "unit": "A"}
